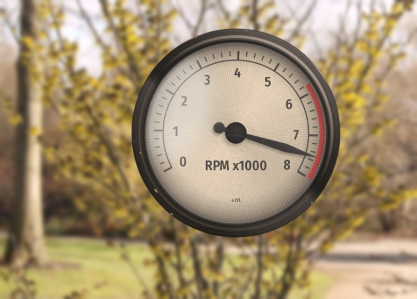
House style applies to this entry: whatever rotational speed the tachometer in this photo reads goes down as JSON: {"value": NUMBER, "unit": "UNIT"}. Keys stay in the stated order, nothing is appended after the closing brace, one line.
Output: {"value": 7500, "unit": "rpm"}
